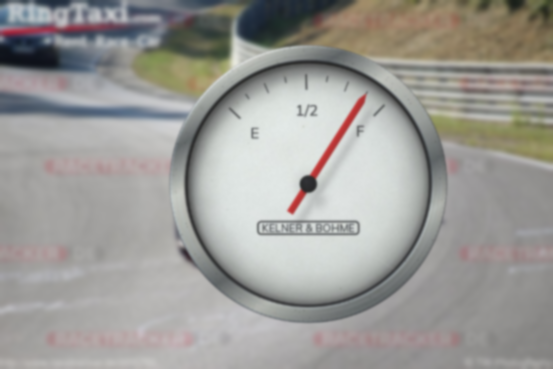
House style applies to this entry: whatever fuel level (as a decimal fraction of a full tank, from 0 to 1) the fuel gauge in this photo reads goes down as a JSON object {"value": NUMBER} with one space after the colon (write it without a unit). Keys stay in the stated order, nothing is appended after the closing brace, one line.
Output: {"value": 0.875}
